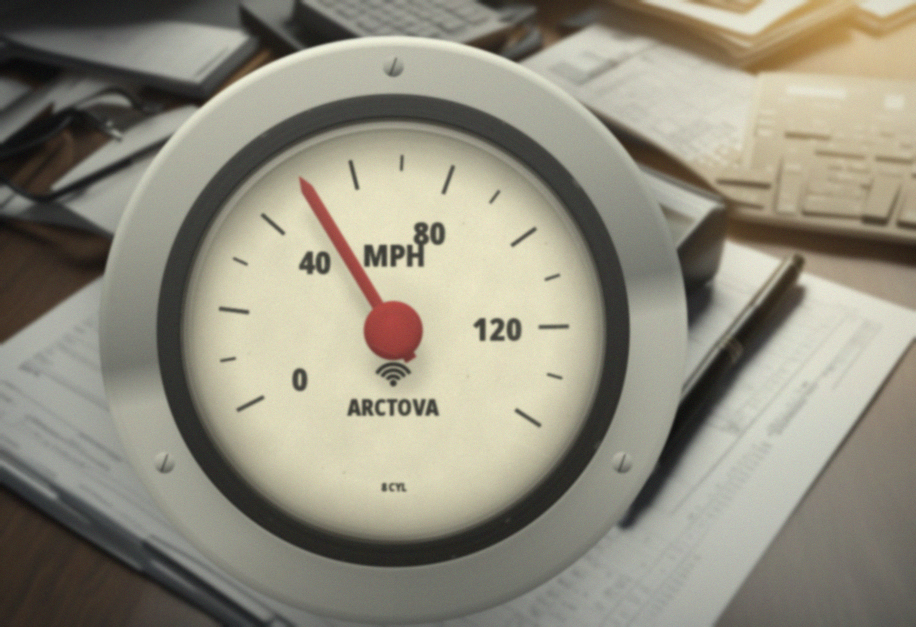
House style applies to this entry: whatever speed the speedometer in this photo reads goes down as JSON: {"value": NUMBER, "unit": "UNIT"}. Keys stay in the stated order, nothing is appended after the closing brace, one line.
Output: {"value": 50, "unit": "mph"}
